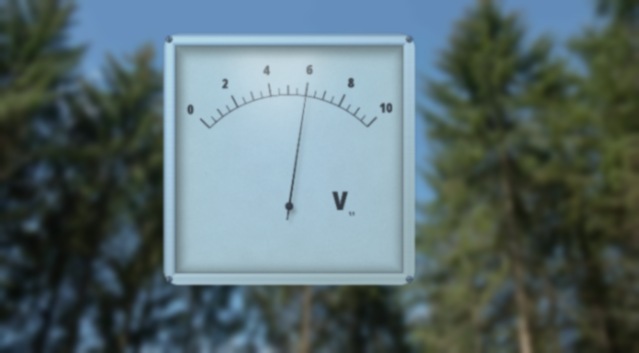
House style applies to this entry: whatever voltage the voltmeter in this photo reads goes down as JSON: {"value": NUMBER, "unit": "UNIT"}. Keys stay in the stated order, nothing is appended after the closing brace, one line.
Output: {"value": 6, "unit": "V"}
